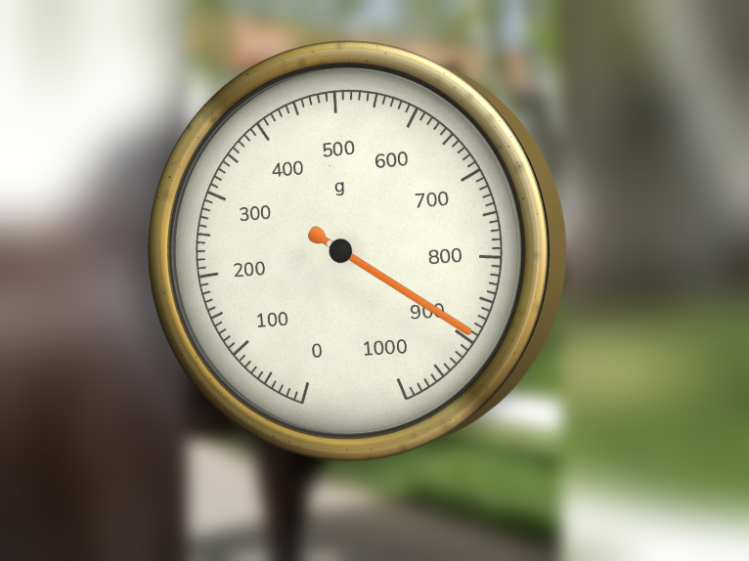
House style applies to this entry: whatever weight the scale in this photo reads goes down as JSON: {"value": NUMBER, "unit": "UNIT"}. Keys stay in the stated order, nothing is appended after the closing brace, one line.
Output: {"value": 890, "unit": "g"}
